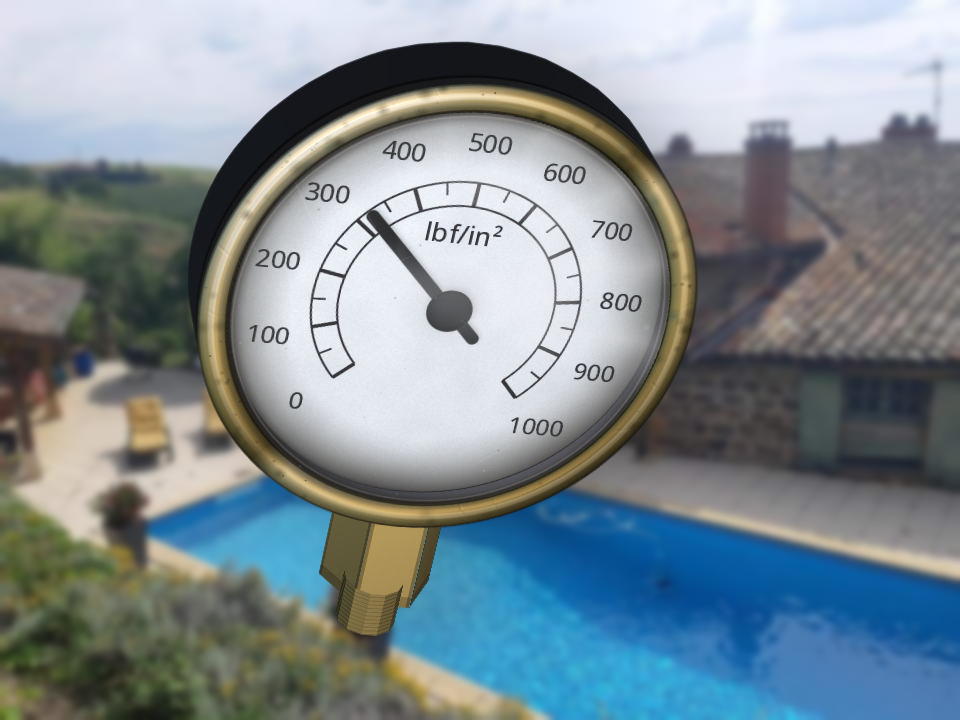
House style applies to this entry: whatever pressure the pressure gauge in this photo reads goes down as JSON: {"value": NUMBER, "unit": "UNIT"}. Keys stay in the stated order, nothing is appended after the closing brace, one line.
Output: {"value": 325, "unit": "psi"}
